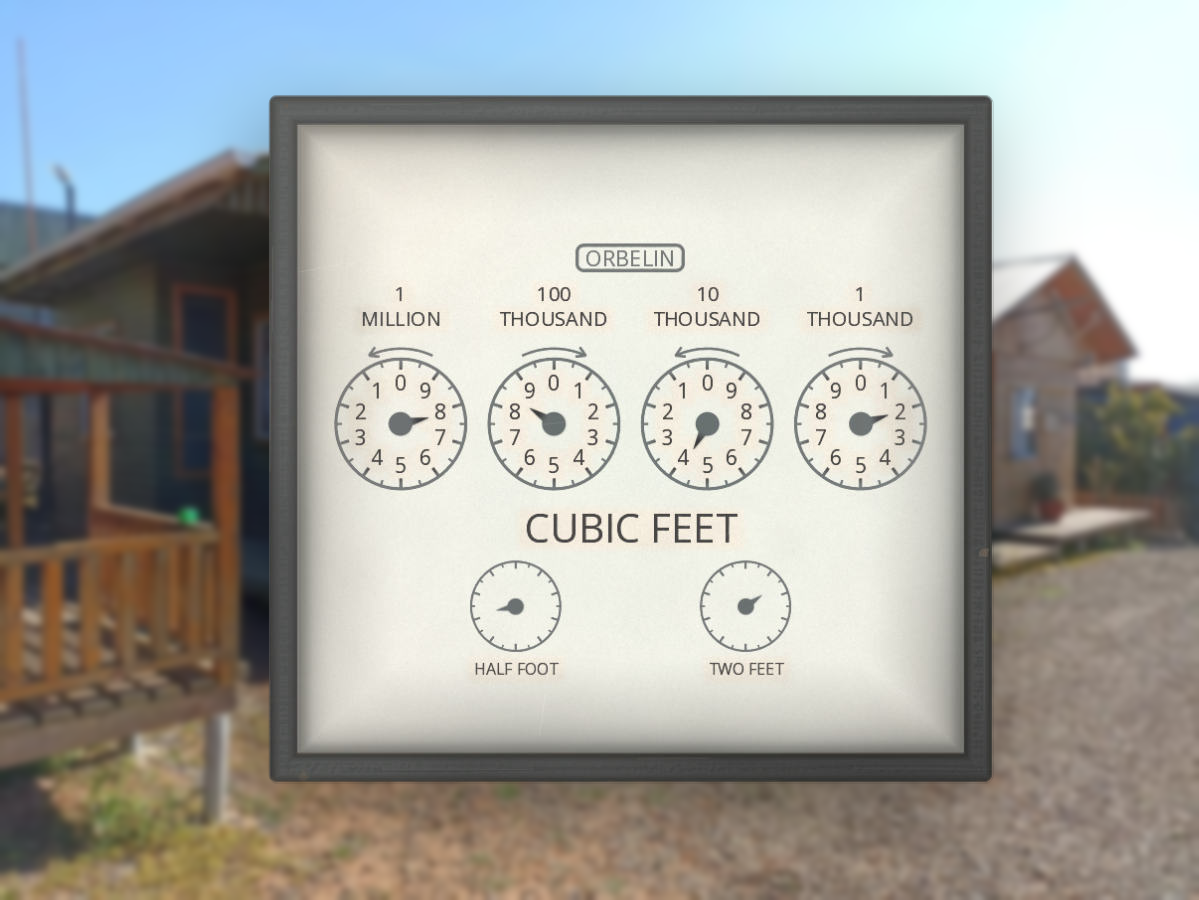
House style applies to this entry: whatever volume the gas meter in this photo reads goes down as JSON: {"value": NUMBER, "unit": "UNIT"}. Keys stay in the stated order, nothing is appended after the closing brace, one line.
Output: {"value": 784200, "unit": "ft³"}
